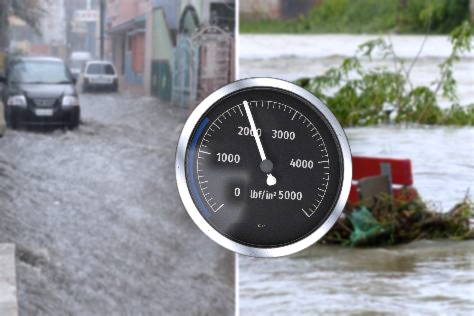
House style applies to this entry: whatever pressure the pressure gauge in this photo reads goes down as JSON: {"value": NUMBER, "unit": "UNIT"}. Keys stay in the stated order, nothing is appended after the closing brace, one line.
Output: {"value": 2100, "unit": "psi"}
